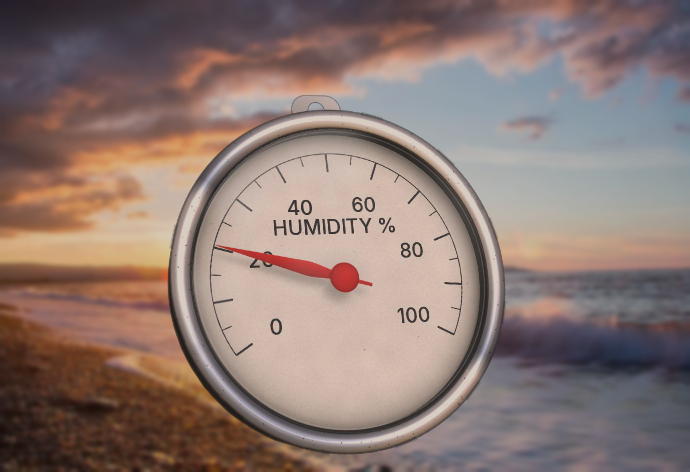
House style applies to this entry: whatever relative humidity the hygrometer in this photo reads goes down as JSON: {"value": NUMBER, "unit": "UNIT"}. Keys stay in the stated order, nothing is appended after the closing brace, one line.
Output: {"value": 20, "unit": "%"}
